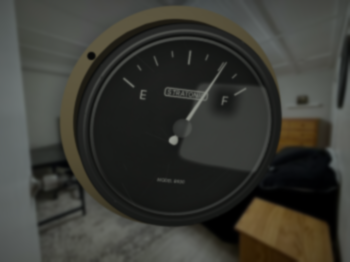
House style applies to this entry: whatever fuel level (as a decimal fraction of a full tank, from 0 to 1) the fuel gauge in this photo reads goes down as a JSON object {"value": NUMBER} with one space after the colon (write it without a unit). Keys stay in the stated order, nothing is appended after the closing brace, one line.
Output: {"value": 0.75}
